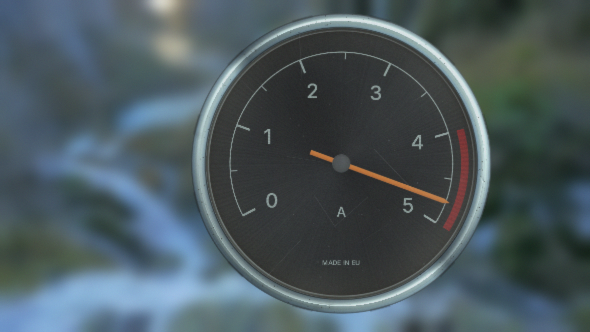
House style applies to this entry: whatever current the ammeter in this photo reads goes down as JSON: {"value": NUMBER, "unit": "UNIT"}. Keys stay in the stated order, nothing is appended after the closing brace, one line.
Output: {"value": 4.75, "unit": "A"}
